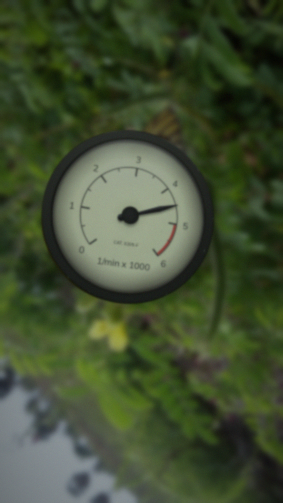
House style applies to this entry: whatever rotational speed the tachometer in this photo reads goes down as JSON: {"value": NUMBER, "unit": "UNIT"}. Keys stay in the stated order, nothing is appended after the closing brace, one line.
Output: {"value": 4500, "unit": "rpm"}
